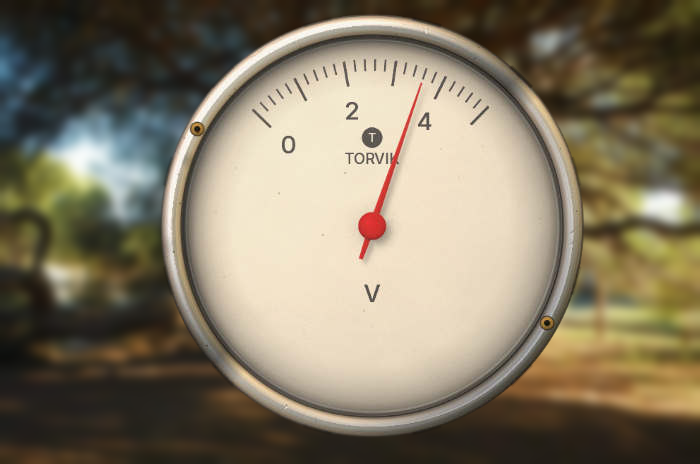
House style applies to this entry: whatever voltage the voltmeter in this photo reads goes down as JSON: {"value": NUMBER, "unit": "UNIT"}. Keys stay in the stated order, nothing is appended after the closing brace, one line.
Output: {"value": 3.6, "unit": "V"}
